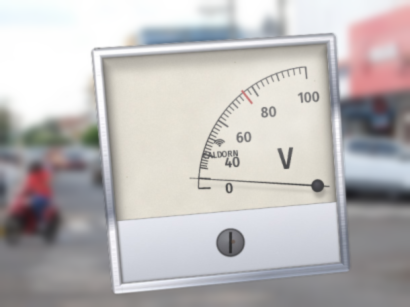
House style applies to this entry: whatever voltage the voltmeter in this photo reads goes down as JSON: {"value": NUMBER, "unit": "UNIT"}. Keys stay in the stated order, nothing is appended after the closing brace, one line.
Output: {"value": 20, "unit": "V"}
